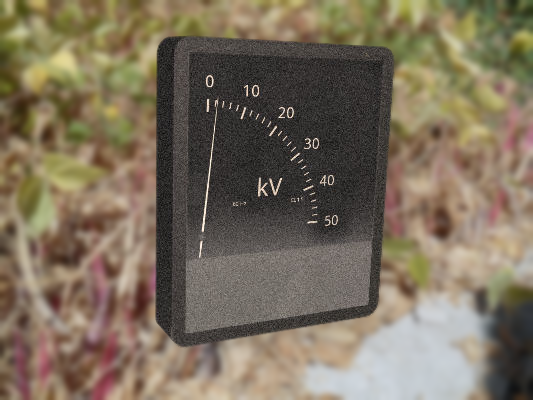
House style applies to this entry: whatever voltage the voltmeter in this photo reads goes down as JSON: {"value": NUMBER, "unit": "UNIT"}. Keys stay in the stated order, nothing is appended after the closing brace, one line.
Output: {"value": 2, "unit": "kV"}
